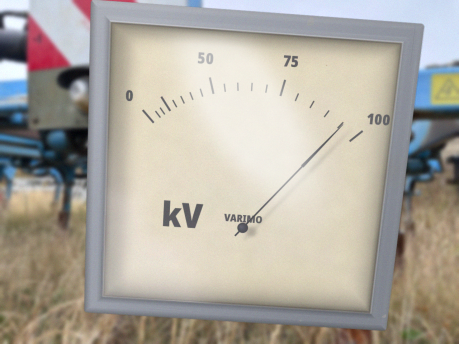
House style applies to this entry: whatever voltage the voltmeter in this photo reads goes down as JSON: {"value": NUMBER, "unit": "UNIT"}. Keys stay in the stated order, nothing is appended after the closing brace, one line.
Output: {"value": 95, "unit": "kV"}
